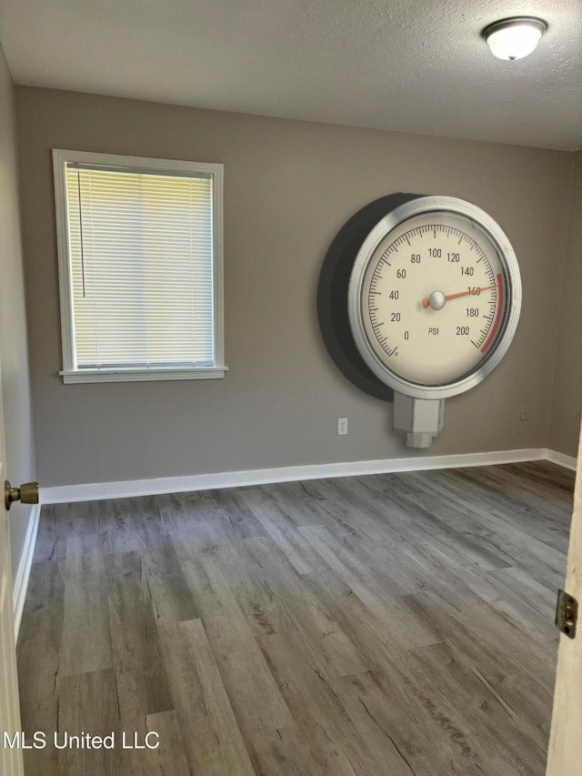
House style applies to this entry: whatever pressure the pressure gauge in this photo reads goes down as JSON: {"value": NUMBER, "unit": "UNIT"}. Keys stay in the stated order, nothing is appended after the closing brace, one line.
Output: {"value": 160, "unit": "psi"}
